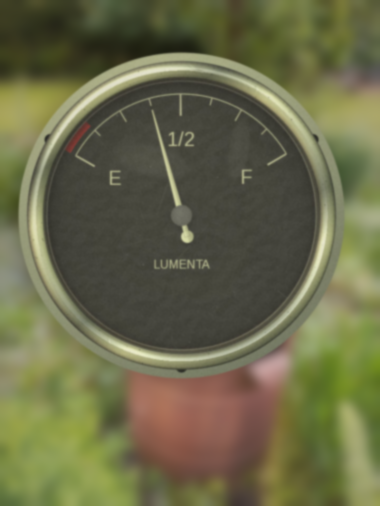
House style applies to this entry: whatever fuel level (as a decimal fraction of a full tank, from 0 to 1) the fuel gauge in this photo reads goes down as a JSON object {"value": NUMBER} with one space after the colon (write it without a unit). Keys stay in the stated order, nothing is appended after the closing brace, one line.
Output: {"value": 0.375}
